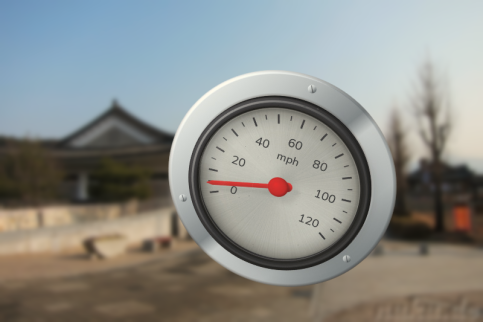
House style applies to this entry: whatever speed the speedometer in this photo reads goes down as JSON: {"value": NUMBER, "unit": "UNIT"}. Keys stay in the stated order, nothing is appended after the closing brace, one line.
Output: {"value": 5, "unit": "mph"}
